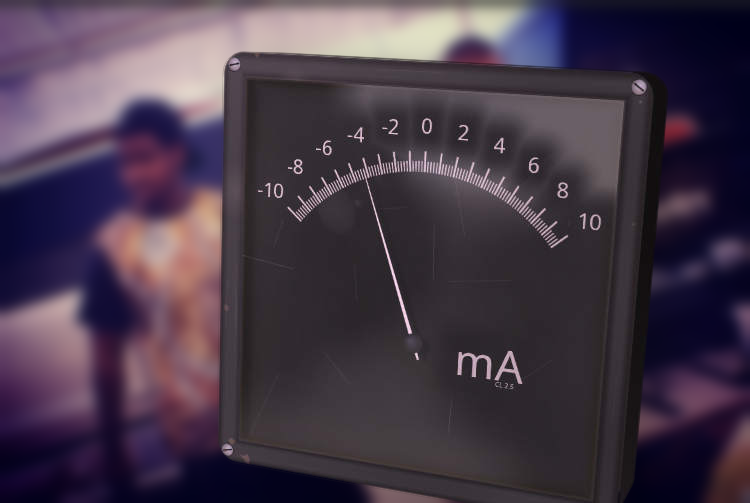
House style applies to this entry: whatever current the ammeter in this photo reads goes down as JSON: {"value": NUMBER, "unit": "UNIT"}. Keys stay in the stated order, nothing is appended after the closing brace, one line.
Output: {"value": -4, "unit": "mA"}
